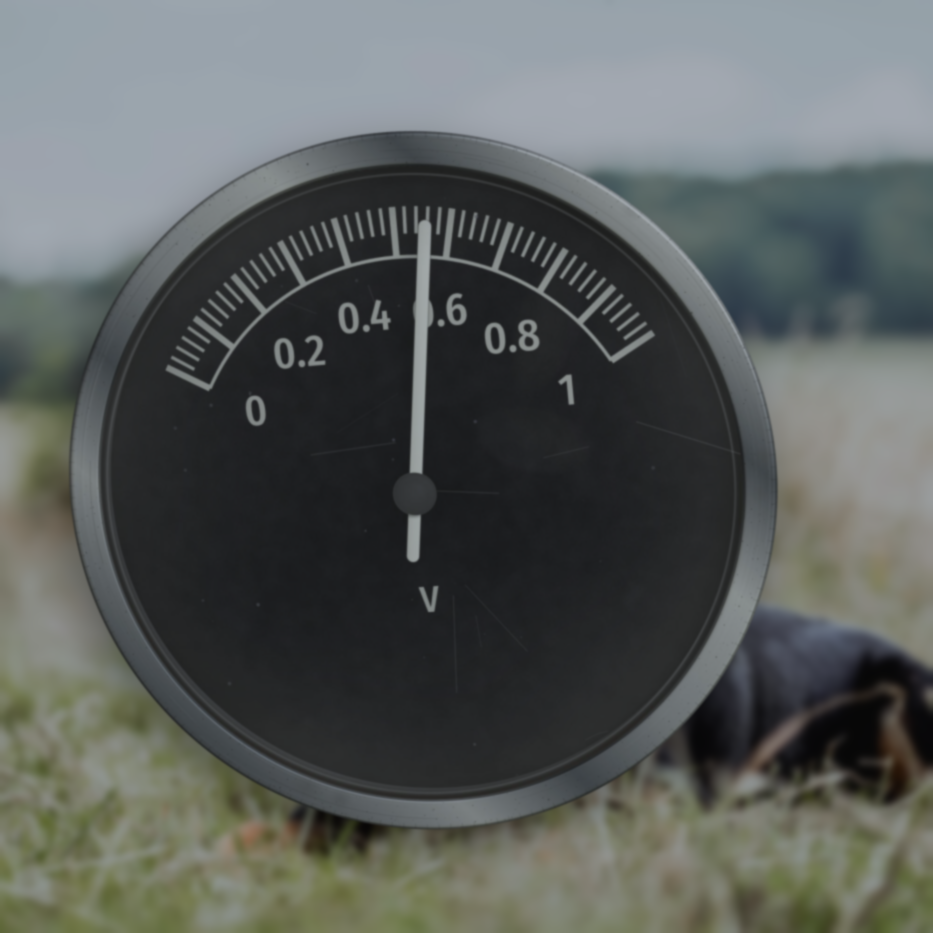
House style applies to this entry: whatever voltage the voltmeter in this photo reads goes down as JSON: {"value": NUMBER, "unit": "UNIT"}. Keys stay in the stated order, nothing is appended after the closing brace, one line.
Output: {"value": 0.56, "unit": "V"}
